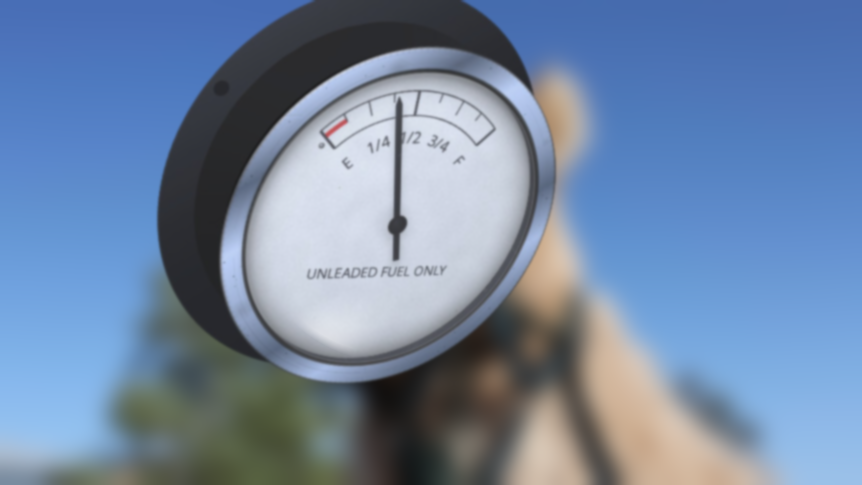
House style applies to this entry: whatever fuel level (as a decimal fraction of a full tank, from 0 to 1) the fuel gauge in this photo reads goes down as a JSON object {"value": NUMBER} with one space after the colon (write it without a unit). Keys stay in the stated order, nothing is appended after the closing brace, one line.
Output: {"value": 0.375}
